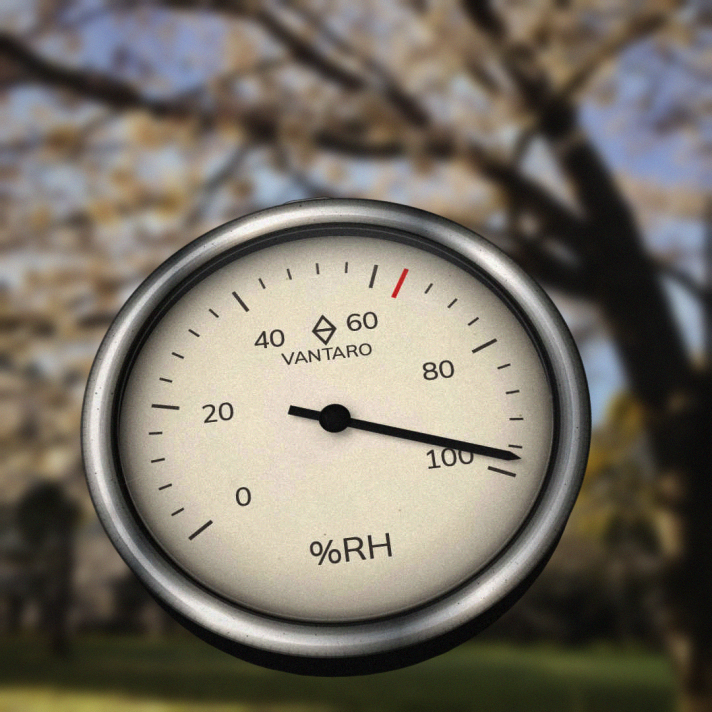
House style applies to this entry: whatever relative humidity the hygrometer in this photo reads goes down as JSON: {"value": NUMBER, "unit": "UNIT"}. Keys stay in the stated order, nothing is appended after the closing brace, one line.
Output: {"value": 98, "unit": "%"}
